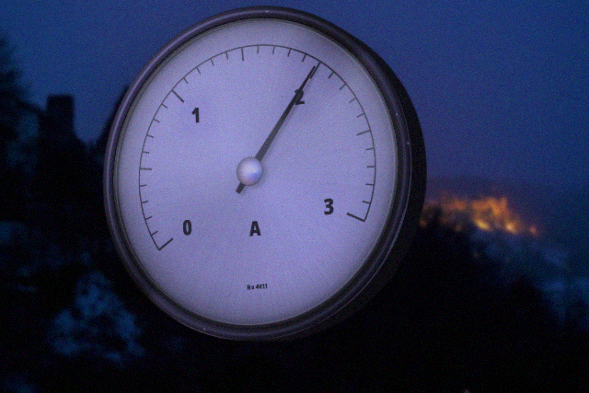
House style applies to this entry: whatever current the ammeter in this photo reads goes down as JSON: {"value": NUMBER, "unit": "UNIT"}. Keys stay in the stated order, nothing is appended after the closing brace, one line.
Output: {"value": 2, "unit": "A"}
